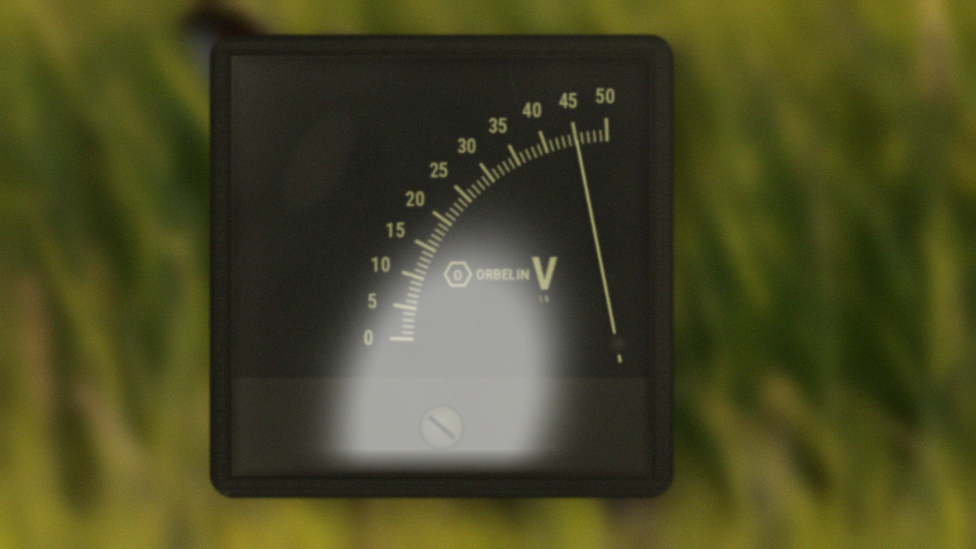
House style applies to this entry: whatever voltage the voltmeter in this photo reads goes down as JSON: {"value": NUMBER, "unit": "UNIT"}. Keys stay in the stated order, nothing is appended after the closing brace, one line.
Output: {"value": 45, "unit": "V"}
